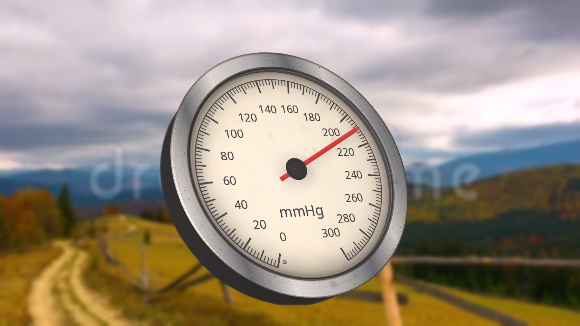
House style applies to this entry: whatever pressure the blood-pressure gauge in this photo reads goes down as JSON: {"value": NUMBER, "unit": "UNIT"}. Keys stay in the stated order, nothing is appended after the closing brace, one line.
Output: {"value": 210, "unit": "mmHg"}
